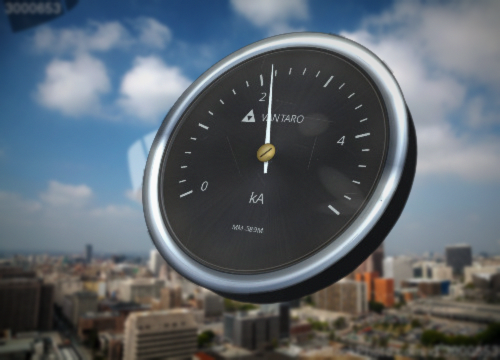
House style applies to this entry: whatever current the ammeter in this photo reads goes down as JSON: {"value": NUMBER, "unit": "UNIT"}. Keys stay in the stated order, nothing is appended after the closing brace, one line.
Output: {"value": 2.2, "unit": "kA"}
